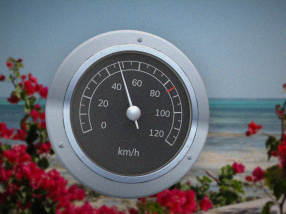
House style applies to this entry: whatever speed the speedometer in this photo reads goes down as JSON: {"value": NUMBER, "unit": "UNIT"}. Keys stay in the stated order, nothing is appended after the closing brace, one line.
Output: {"value": 47.5, "unit": "km/h"}
